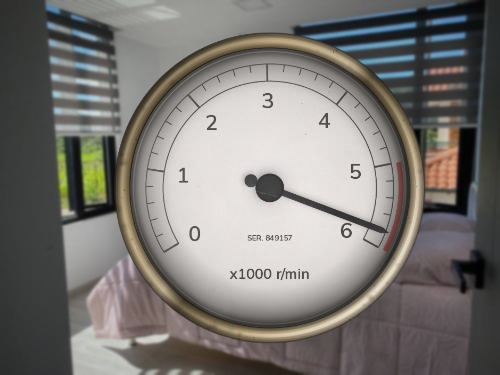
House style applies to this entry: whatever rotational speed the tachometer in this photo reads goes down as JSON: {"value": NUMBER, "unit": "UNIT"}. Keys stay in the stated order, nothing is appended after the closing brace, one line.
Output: {"value": 5800, "unit": "rpm"}
